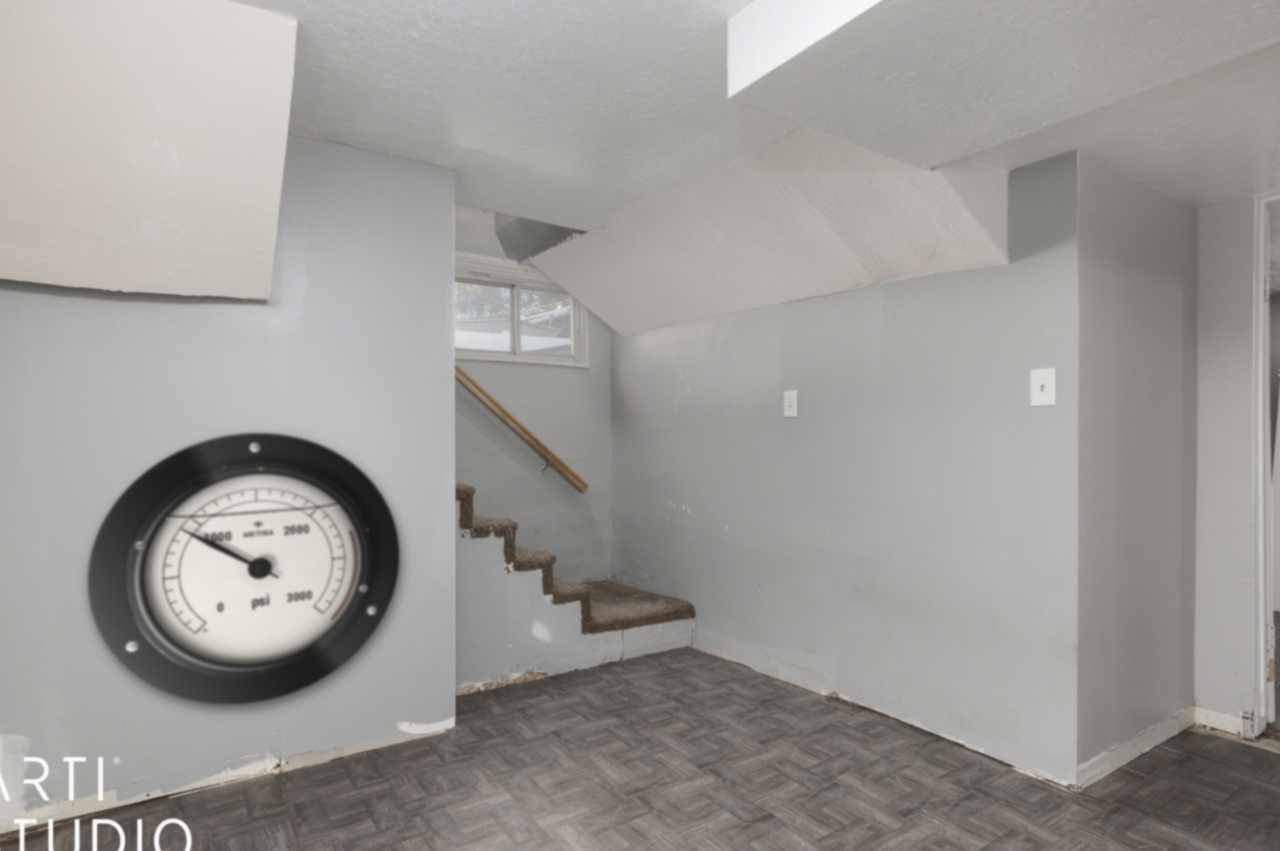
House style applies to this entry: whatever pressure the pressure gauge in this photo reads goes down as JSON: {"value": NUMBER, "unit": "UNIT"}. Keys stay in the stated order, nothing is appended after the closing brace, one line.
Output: {"value": 900, "unit": "psi"}
